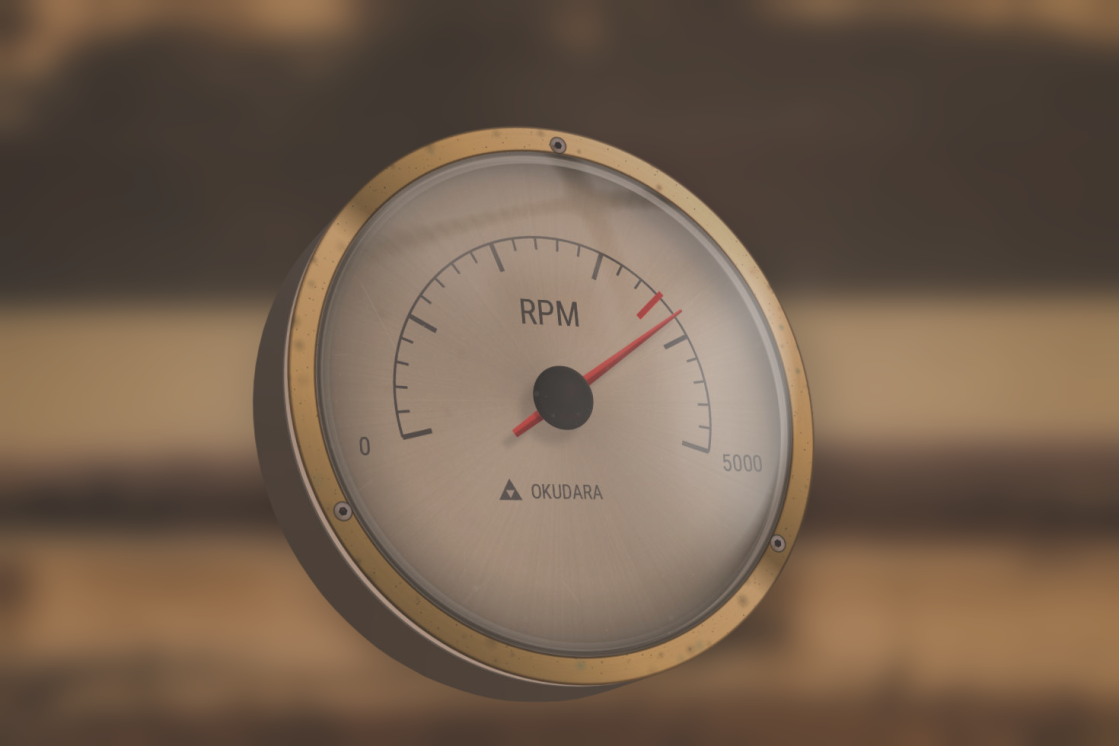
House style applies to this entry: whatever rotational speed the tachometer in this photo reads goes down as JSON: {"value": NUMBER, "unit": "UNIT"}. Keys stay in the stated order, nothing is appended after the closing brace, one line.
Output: {"value": 3800, "unit": "rpm"}
